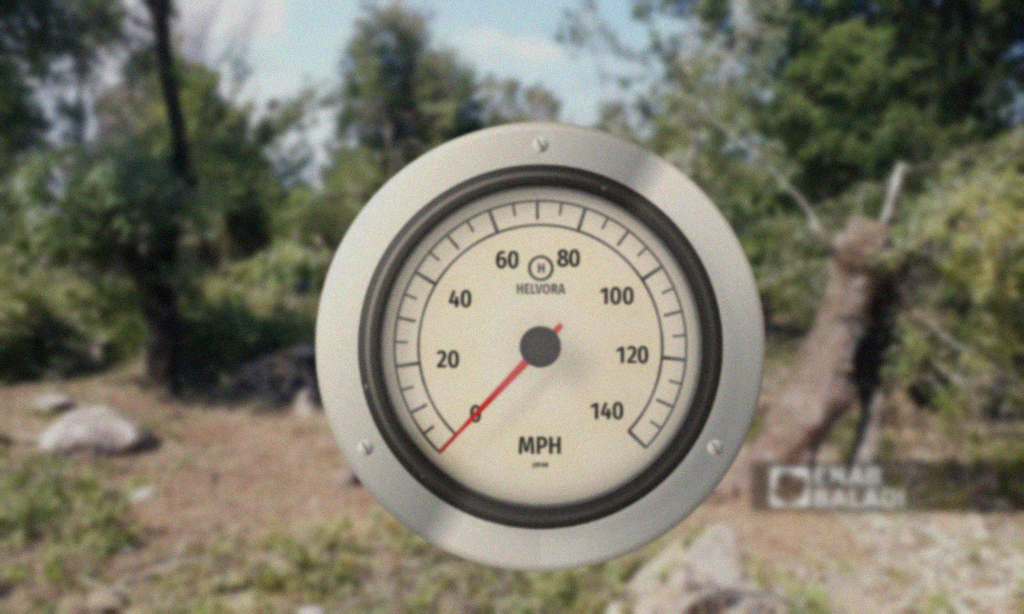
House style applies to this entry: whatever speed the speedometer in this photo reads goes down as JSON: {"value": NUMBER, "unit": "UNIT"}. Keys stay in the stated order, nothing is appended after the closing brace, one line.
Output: {"value": 0, "unit": "mph"}
